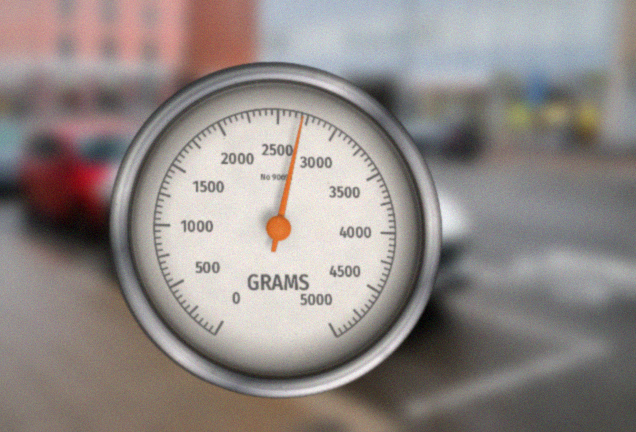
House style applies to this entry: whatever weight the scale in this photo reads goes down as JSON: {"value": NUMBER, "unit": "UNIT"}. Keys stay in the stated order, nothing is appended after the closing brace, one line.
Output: {"value": 2700, "unit": "g"}
